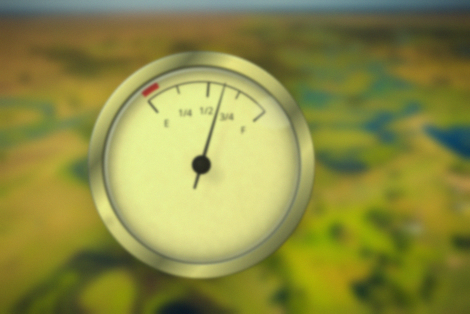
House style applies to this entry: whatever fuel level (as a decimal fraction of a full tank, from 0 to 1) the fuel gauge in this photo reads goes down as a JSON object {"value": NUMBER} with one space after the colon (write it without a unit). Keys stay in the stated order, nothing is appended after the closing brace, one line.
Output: {"value": 0.625}
